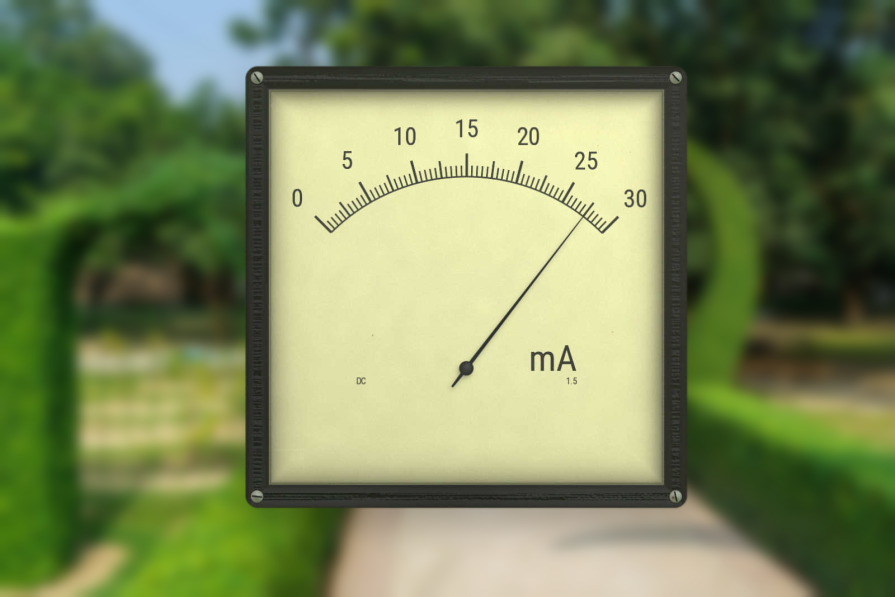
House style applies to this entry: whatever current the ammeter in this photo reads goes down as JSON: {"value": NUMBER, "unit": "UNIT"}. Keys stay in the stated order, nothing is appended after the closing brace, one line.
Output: {"value": 27.5, "unit": "mA"}
